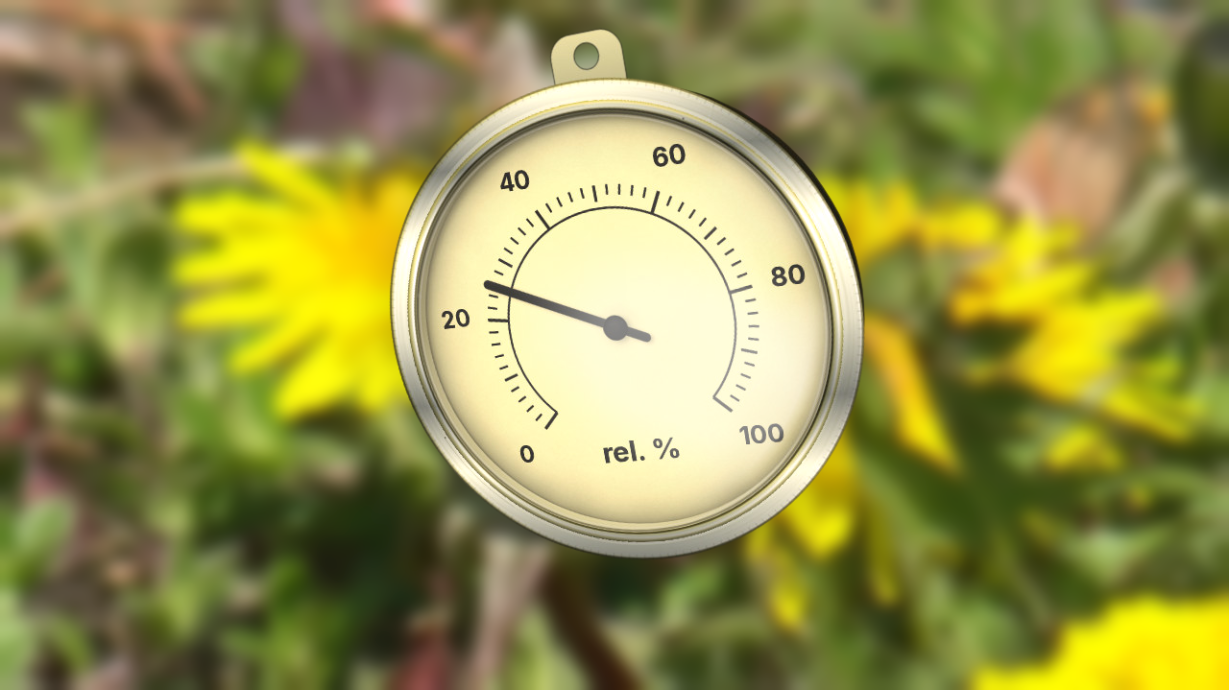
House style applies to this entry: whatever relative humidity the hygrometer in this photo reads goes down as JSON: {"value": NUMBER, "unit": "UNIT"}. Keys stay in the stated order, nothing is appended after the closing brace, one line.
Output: {"value": 26, "unit": "%"}
